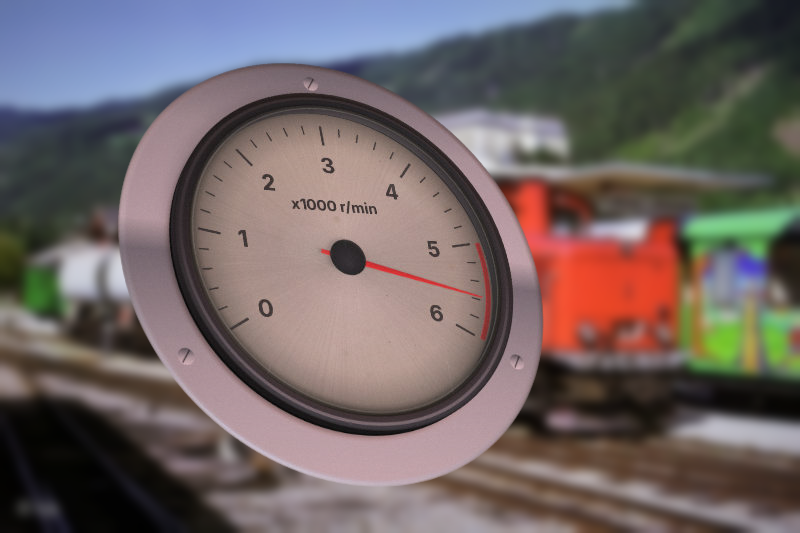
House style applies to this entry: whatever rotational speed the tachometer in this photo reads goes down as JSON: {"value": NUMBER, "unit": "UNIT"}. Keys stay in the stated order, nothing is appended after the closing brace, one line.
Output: {"value": 5600, "unit": "rpm"}
